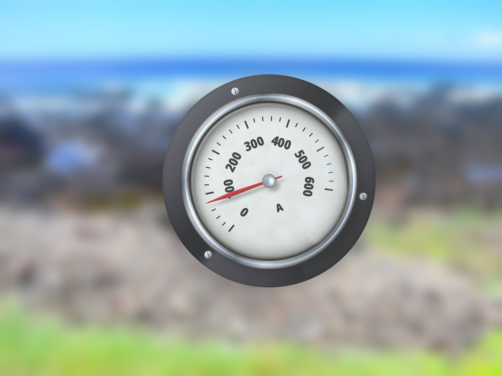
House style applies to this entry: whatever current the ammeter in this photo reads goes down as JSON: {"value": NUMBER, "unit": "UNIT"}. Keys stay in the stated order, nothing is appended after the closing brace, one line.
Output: {"value": 80, "unit": "A"}
